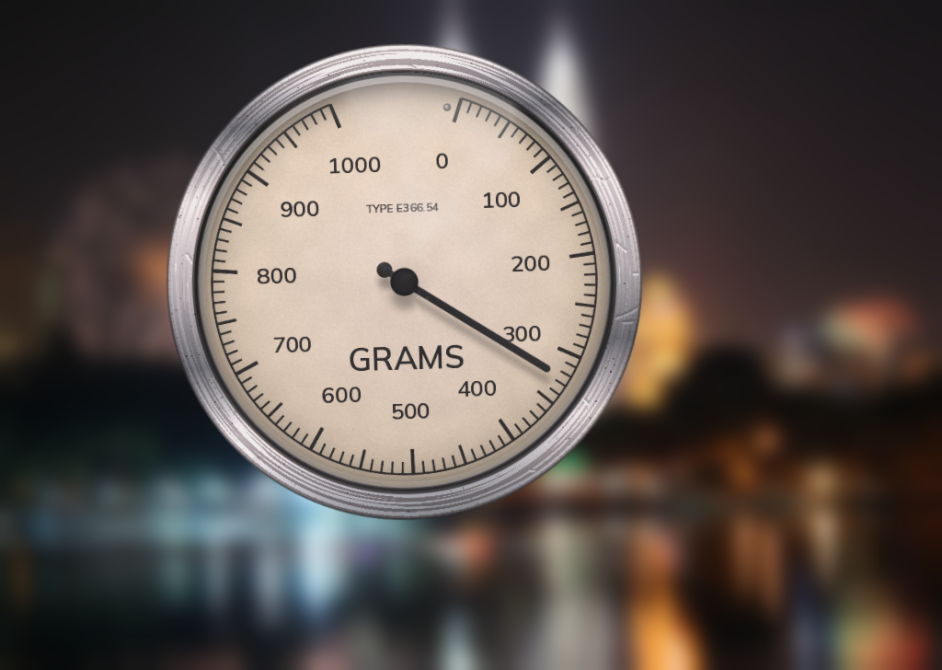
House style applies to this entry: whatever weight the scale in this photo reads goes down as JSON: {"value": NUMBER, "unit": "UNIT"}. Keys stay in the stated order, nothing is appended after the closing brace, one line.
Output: {"value": 325, "unit": "g"}
